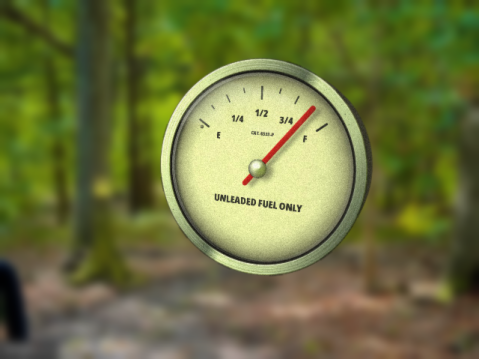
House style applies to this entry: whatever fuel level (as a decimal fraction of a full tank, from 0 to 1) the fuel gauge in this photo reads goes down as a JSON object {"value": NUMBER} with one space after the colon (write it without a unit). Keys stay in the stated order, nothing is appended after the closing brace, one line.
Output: {"value": 0.875}
